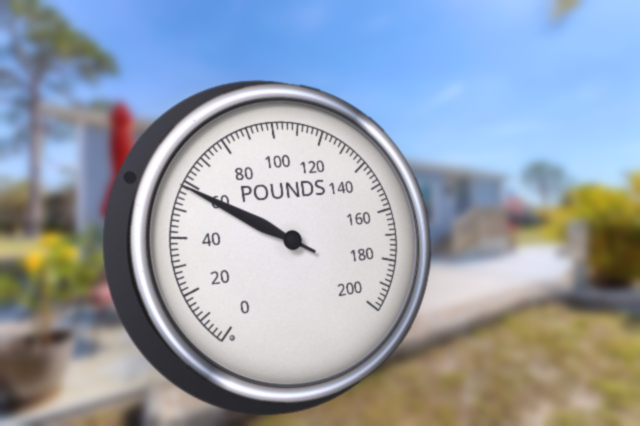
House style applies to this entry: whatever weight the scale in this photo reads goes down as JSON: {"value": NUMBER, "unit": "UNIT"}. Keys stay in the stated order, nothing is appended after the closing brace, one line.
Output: {"value": 58, "unit": "lb"}
